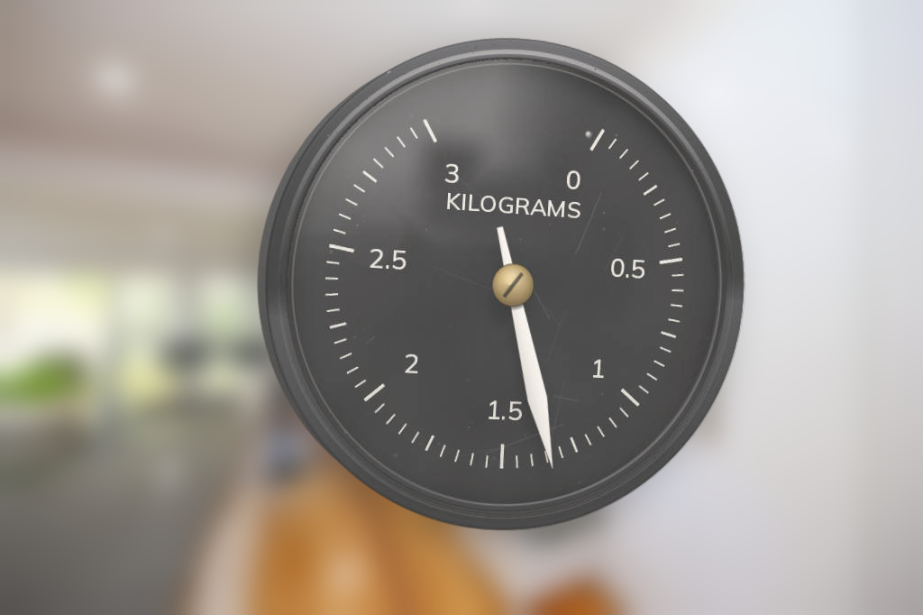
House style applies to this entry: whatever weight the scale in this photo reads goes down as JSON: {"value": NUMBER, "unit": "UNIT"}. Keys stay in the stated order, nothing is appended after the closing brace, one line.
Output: {"value": 1.35, "unit": "kg"}
